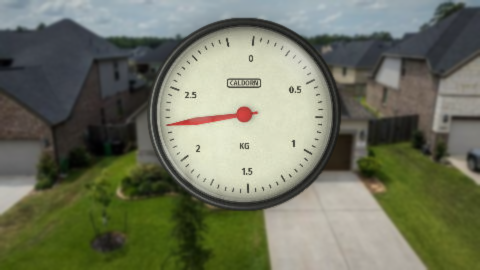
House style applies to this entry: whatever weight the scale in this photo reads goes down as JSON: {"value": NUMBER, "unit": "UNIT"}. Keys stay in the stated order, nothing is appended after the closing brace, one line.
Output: {"value": 2.25, "unit": "kg"}
